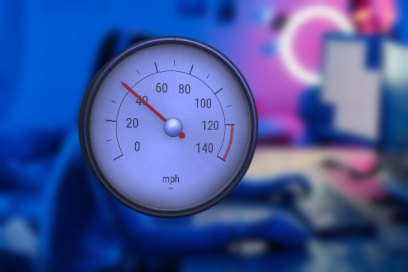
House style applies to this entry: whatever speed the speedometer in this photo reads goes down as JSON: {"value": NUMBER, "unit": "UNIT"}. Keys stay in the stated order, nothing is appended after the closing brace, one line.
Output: {"value": 40, "unit": "mph"}
